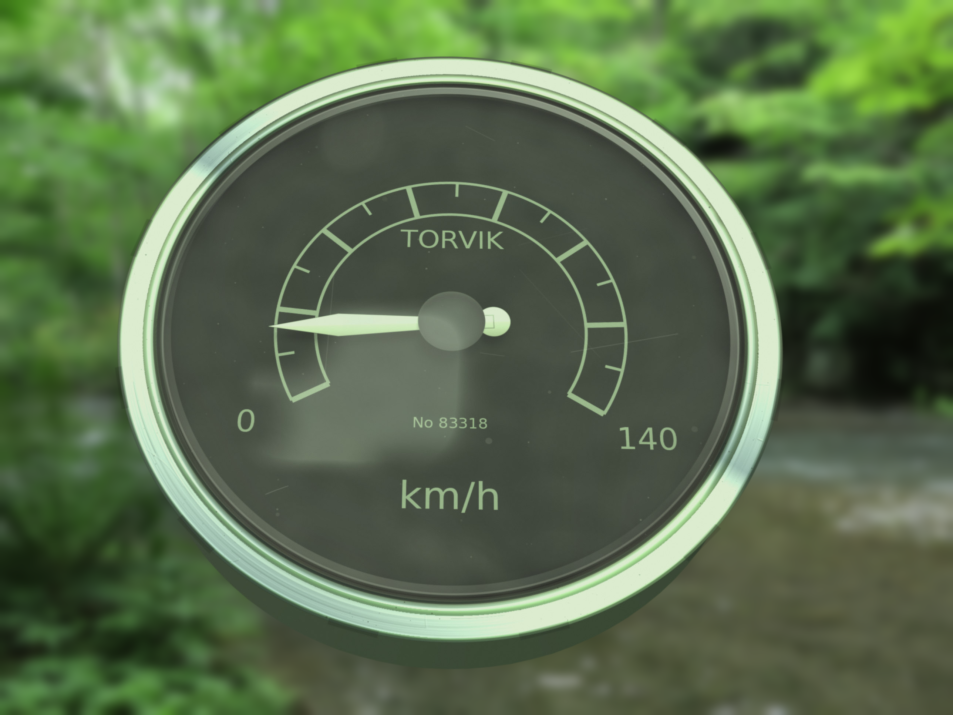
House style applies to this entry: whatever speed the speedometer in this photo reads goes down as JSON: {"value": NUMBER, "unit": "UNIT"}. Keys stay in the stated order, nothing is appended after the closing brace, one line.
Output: {"value": 15, "unit": "km/h"}
